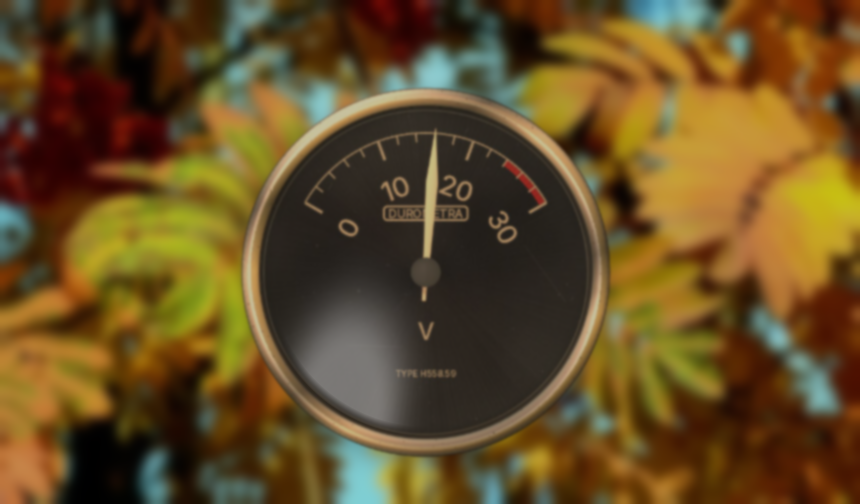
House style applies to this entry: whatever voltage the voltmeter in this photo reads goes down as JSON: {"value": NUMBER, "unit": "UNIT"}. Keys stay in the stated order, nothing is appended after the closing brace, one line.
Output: {"value": 16, "unit": "V"}
